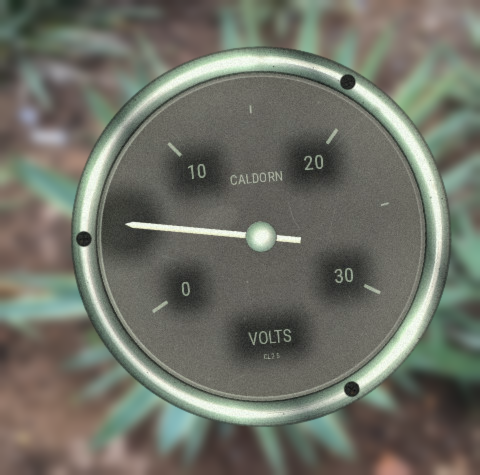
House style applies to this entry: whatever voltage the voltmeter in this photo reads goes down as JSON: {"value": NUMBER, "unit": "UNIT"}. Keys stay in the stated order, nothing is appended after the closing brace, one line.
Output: {"value": 5, "unit": "V"}
